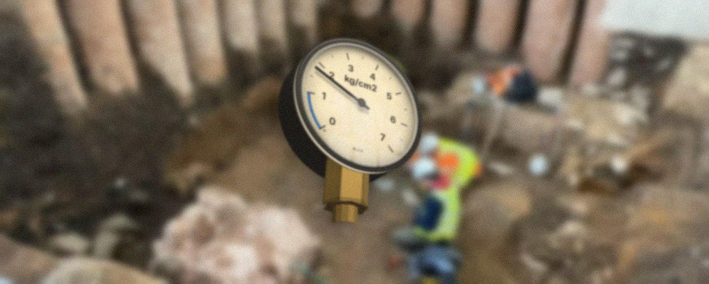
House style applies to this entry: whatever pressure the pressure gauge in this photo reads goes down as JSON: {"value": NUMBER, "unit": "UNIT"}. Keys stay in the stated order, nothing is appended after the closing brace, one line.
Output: {"value": 1.75, "unit": "kg/cm²"}
